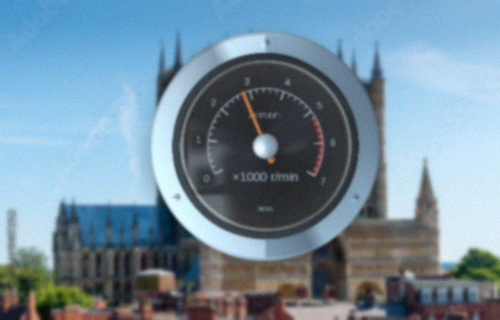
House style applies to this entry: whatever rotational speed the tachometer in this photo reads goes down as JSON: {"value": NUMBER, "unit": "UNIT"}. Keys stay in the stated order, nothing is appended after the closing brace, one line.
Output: {"value": 2800, "unit": "rpm"}
